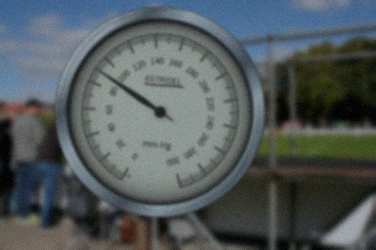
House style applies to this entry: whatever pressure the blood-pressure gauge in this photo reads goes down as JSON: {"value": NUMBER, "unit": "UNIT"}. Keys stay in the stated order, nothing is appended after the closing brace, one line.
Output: {"value": 90, "unit": "mmHg"}
